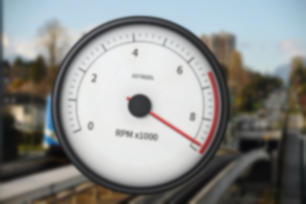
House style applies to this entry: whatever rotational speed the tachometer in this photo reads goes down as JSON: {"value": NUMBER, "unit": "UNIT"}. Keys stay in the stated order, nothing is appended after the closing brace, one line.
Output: {"value": 8800, "unit": "rpm"}
